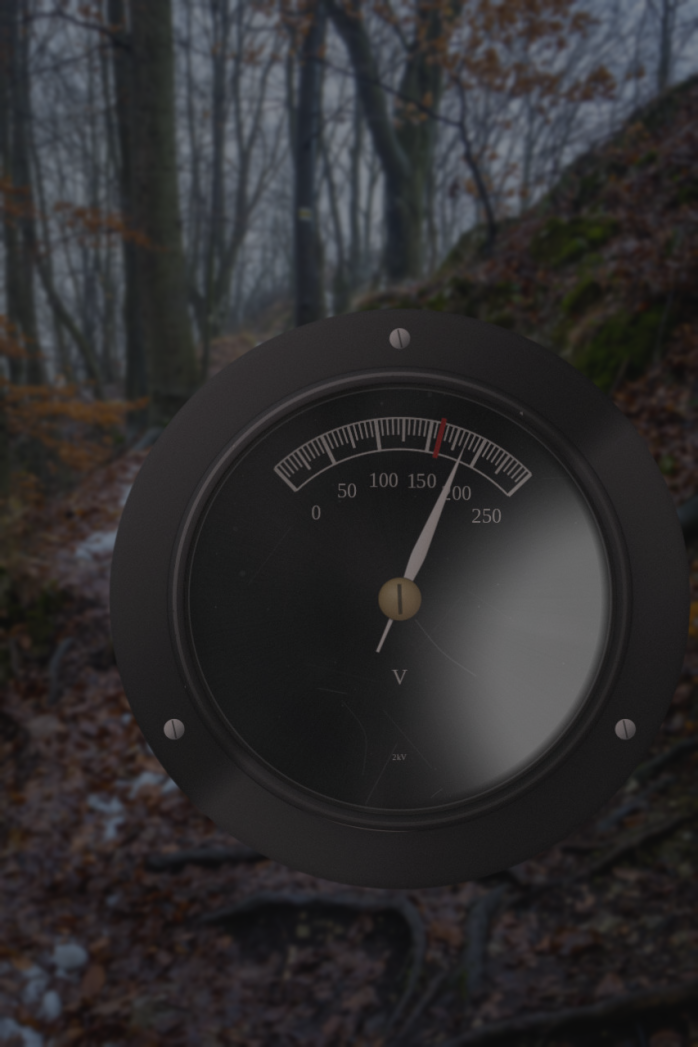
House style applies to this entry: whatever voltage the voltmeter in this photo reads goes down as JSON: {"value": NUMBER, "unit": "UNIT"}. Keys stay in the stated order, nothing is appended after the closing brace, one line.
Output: {"value": 185, "unit": "V"}
